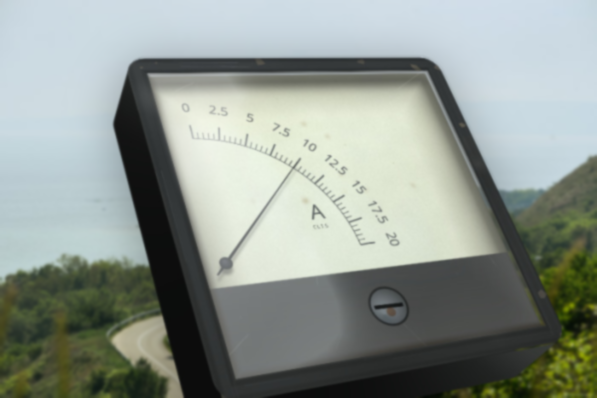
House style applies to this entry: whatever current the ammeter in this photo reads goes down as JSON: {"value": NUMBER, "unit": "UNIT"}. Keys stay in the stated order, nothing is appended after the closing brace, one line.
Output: {"value": 10, "unit": "A"}
